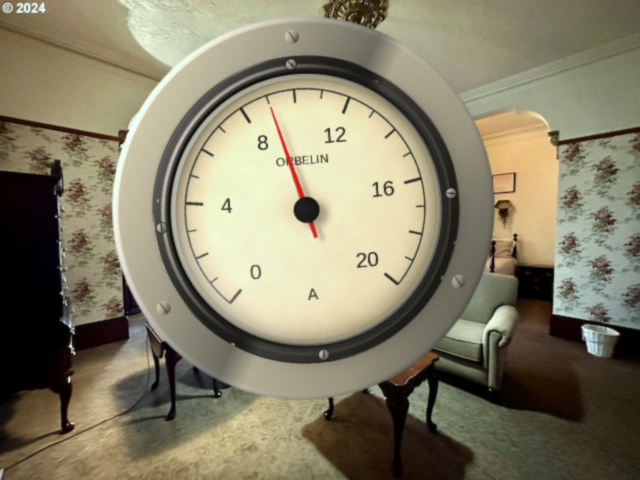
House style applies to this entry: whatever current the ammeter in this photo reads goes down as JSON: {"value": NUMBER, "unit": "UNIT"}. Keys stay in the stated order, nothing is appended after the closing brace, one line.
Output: {"value": 9, "unit": "A"}
